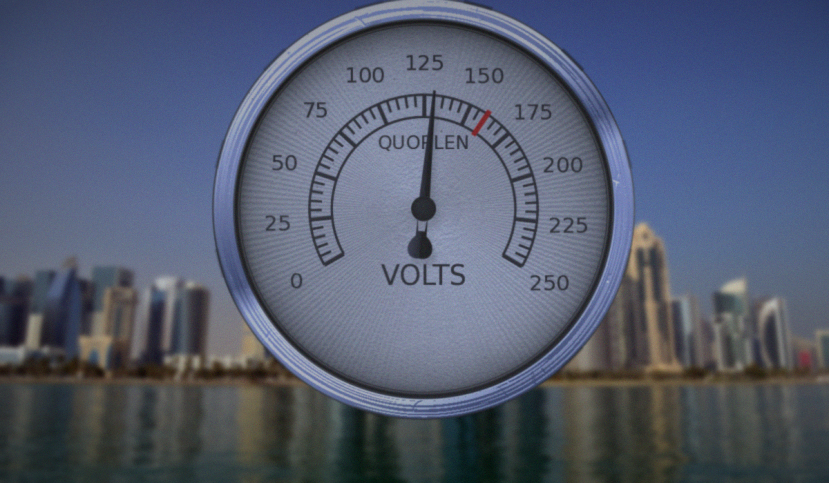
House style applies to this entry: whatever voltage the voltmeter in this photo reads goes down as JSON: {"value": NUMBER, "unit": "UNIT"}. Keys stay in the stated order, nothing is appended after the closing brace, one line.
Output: {"value": 130, "unit": "V"}
